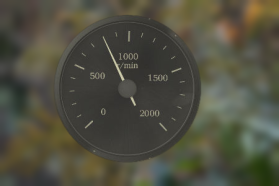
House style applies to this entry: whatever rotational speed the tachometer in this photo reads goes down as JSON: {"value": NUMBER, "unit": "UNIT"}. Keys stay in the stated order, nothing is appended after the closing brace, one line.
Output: {"value": 800, "unit": "rpm"}
